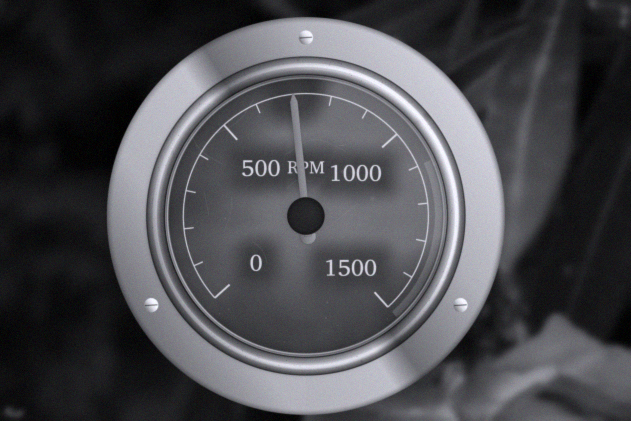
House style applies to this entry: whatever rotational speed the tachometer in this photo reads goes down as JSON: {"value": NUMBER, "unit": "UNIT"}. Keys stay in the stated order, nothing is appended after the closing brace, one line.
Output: {"value": 700, "unit": "rpm"}
